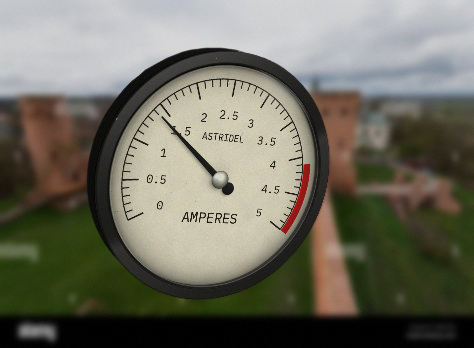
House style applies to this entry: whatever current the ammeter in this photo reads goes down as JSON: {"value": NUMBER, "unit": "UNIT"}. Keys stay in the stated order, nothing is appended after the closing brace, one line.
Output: {"value": 1.4, "unit": "A"}
